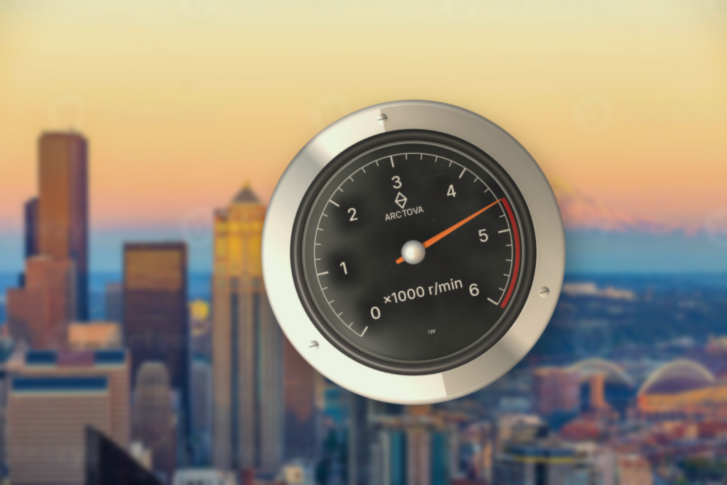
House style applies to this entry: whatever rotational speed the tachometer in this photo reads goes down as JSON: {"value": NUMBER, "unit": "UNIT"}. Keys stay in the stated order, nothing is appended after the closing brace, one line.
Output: {"value": 4600, "unit": "rpm"}
